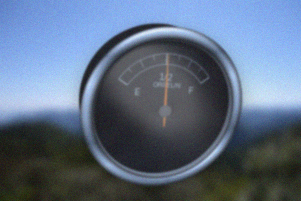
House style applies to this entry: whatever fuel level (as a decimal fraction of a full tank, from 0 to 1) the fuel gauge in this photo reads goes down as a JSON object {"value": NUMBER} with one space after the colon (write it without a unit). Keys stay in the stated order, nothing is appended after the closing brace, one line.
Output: {"value": 0.5}
